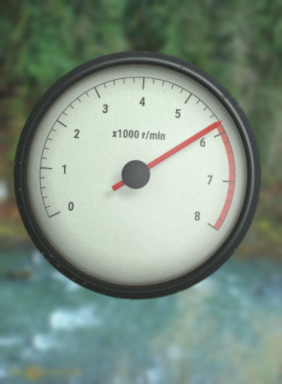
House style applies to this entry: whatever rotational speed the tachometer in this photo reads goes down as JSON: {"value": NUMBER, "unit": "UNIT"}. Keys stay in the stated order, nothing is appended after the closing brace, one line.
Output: {"value": 5800, "unit": "rpm"}
